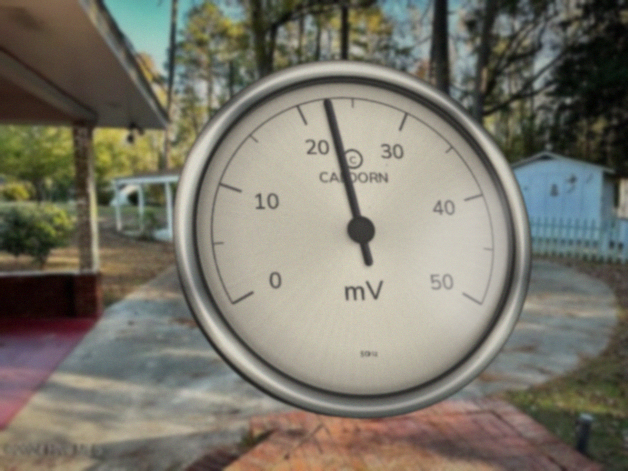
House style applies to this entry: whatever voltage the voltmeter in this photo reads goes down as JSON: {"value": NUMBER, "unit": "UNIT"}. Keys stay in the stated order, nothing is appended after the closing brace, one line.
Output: {"value": 22.5, "unit": "mV"}
